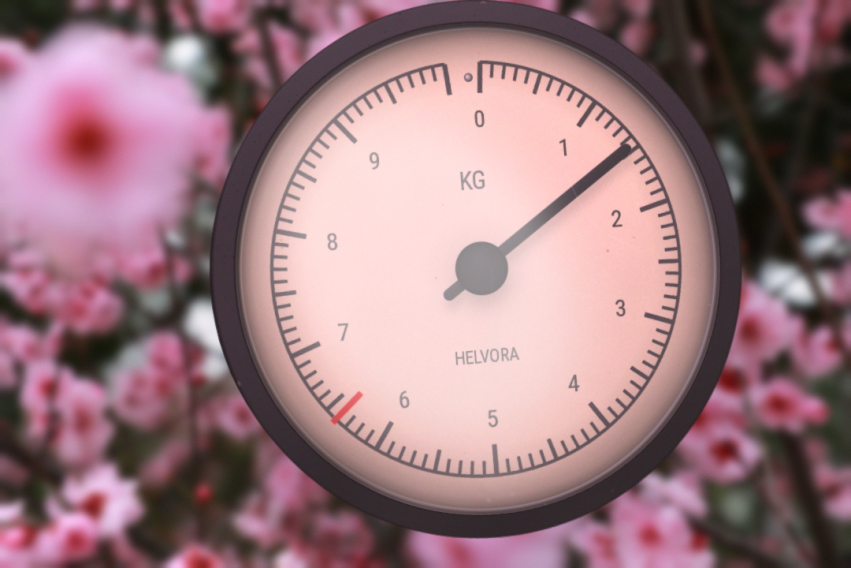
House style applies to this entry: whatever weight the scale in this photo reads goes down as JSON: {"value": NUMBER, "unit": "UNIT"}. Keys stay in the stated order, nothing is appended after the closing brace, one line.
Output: {"value": 1.45, "unit": "kg"}
